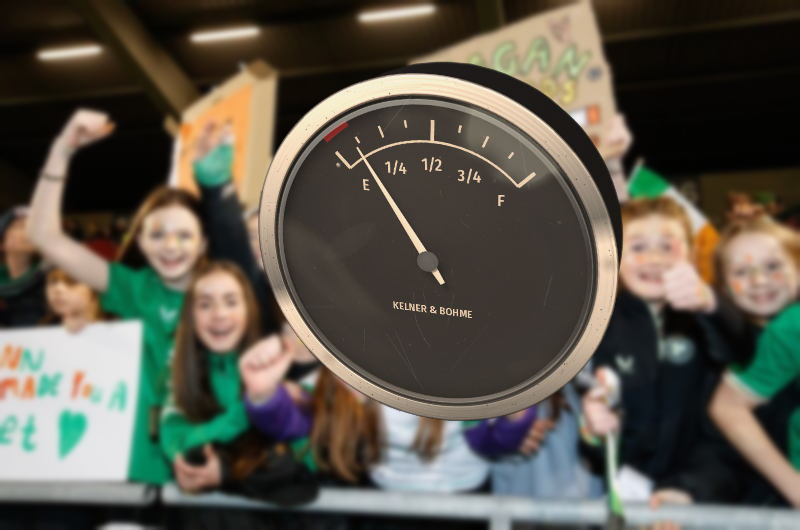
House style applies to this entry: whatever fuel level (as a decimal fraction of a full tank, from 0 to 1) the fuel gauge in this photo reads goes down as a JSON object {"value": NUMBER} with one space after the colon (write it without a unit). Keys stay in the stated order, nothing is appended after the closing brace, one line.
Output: {"value": 0.125}
